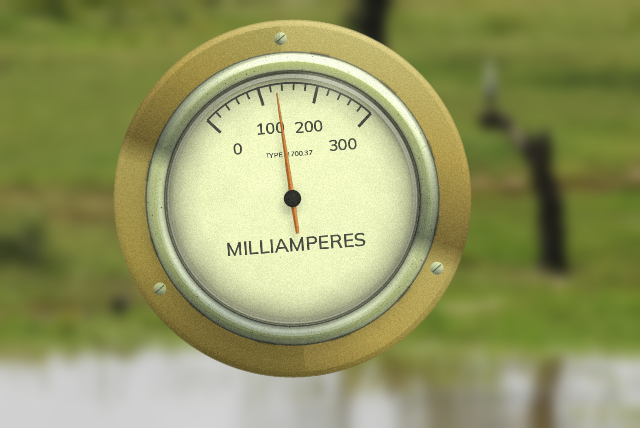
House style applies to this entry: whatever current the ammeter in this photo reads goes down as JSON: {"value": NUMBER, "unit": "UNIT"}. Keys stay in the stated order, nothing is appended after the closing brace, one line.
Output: {"value": 130, "unit": "mA"}
